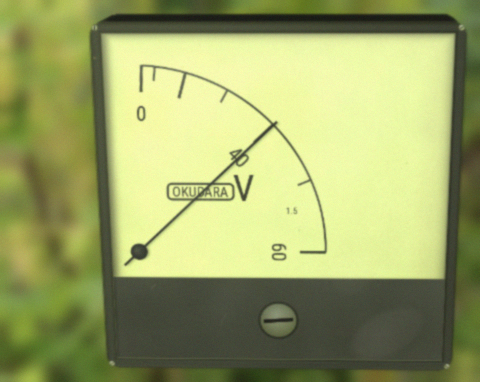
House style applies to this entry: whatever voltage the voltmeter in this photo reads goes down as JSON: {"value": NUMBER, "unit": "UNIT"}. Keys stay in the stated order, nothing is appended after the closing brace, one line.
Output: {"value": 40, "unit": "V"}
